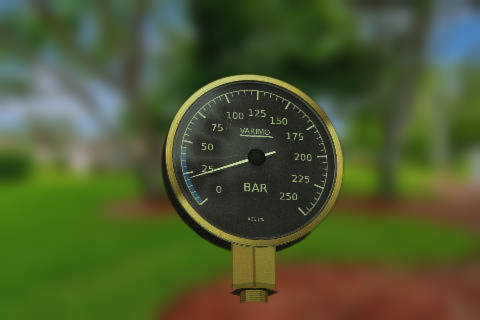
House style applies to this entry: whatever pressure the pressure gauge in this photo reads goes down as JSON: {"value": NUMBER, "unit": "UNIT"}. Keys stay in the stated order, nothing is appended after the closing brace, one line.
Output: {"value": 20, "unit": "bar"}
